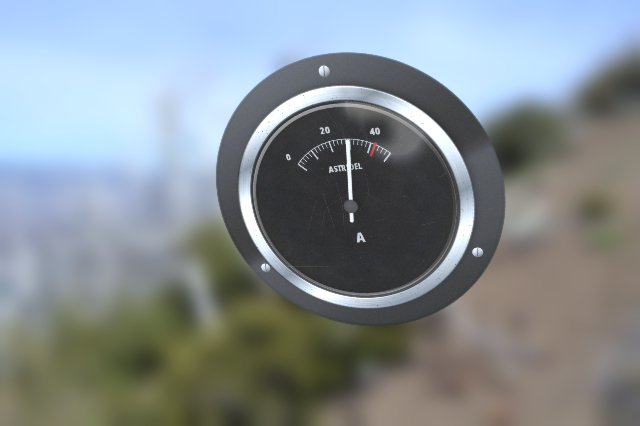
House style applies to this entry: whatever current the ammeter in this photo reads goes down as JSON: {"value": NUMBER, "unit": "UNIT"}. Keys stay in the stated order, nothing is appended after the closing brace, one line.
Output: {"value": 30, "unit": "A"}
